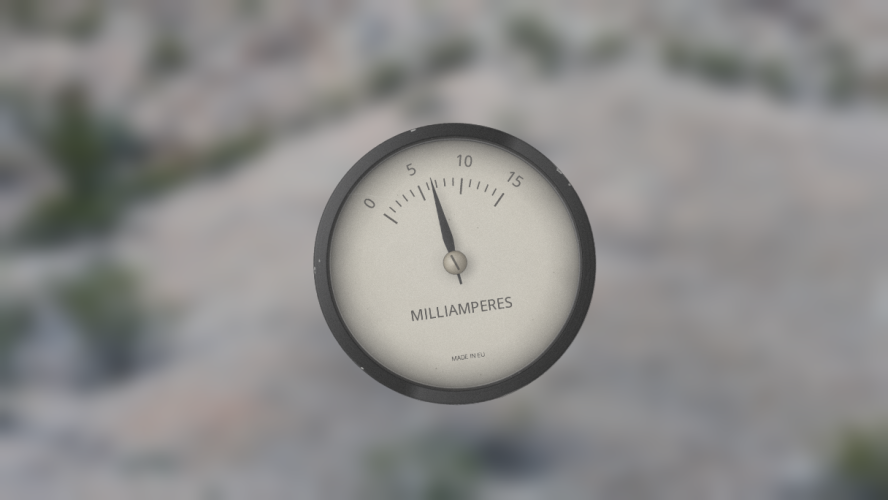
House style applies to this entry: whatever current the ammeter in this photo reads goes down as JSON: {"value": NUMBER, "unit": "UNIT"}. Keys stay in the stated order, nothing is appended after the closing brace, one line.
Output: {"value": 6.5, "unit": "mA"}
